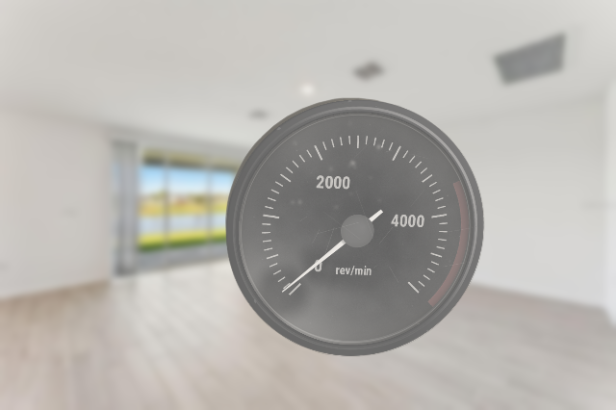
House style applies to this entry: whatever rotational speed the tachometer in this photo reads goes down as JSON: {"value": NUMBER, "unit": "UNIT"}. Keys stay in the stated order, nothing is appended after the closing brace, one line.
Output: {"value": 100, "unit": "rpm"}
